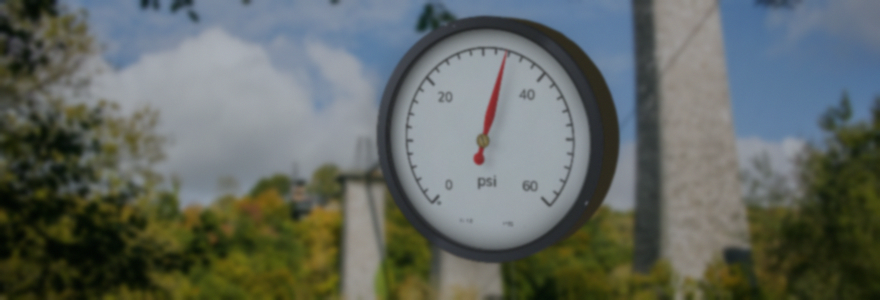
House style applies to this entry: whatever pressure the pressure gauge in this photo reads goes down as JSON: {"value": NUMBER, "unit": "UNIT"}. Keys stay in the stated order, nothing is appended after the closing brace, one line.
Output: {"value": 34, "unit": "psi"}
